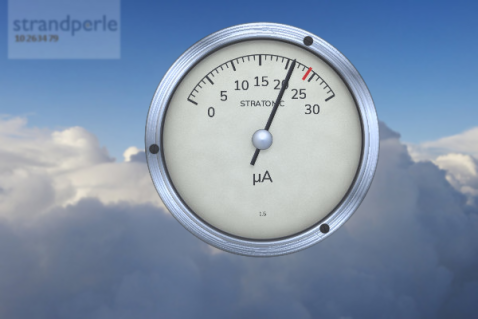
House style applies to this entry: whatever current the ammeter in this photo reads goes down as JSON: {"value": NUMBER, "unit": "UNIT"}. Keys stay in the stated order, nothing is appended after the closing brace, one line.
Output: {"value": 21, "unit": "µA"}
